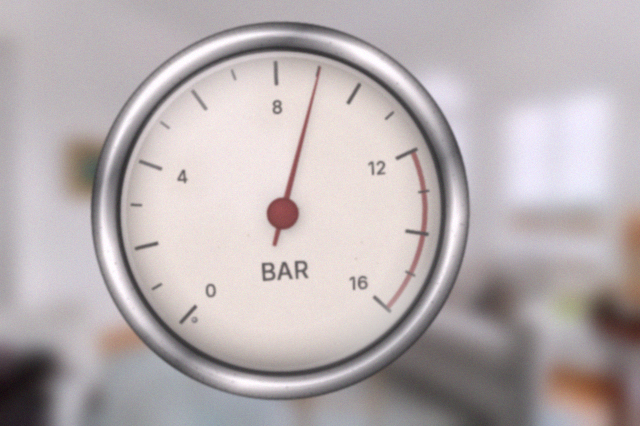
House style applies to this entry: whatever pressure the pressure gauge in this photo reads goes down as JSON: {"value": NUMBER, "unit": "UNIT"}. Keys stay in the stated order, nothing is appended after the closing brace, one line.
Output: {"value": 9, "unit": "bar"}
